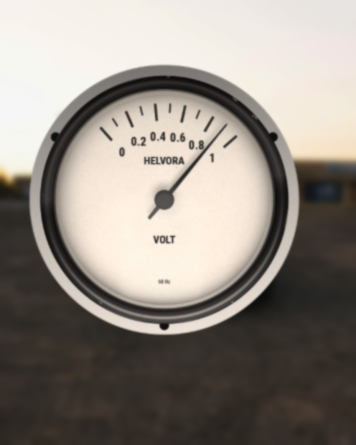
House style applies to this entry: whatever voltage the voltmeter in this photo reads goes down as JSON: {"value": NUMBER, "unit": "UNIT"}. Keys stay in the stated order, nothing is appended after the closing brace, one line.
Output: {"value": 0.9, "unit": "V"}
